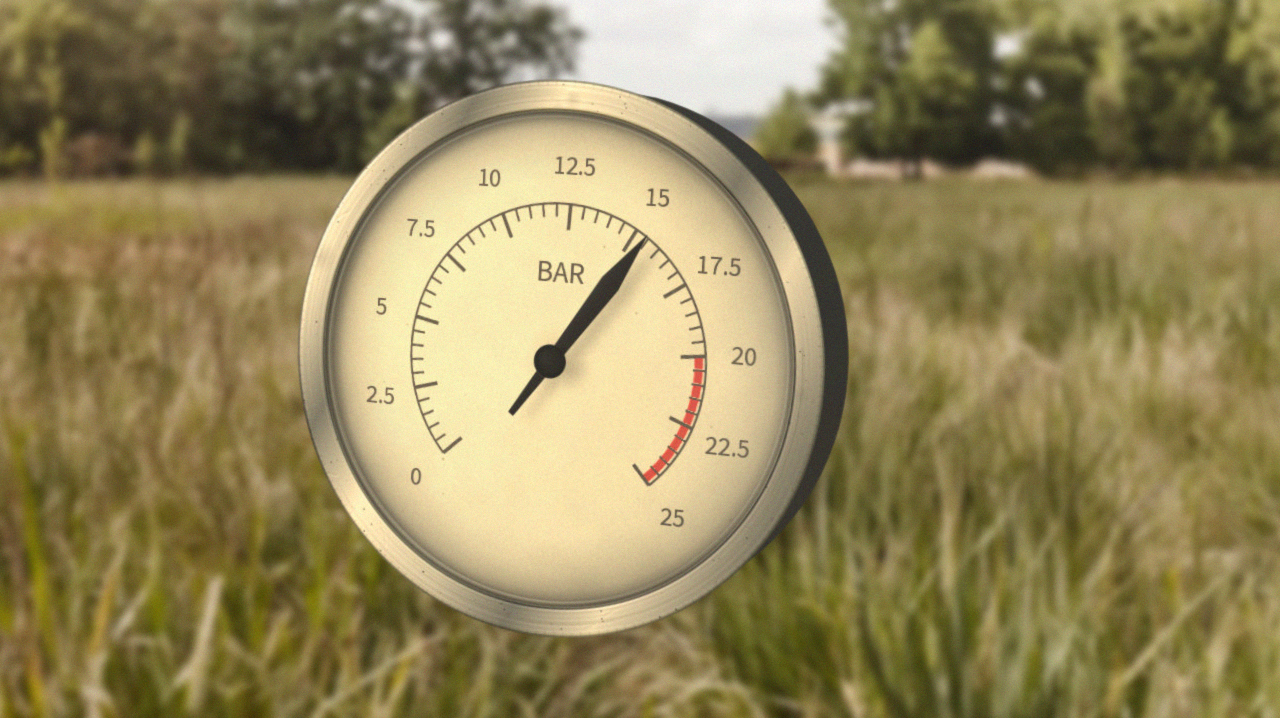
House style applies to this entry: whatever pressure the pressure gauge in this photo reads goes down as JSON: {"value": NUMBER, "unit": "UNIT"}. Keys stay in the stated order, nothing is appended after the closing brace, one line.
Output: {"value": 15.5, "unit": "bar"}
